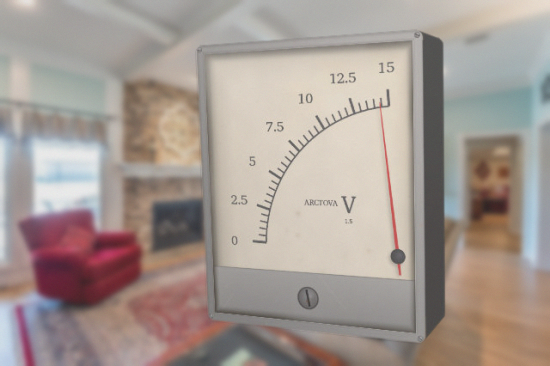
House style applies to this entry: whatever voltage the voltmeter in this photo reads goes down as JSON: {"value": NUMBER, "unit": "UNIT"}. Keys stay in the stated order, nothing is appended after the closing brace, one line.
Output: {"value": 14.5, "unit": "V"}
